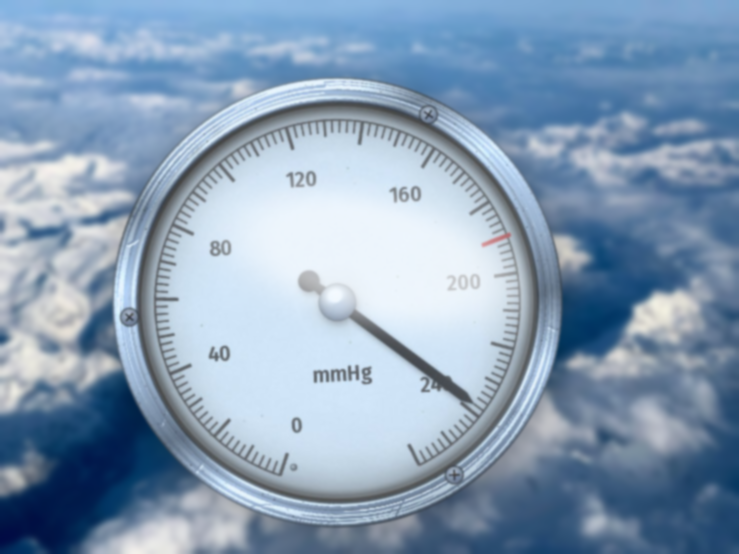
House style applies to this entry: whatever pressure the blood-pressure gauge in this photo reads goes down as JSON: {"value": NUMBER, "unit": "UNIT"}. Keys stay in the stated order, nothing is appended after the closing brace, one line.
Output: {"value": 238, "unit": "mmHg"}
